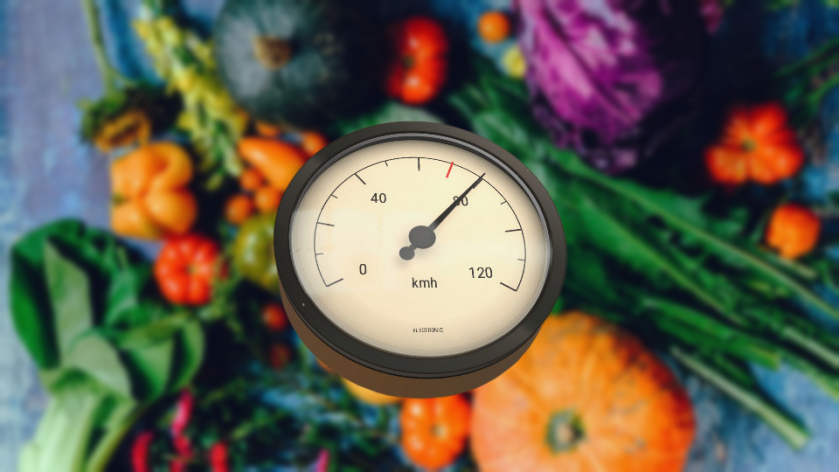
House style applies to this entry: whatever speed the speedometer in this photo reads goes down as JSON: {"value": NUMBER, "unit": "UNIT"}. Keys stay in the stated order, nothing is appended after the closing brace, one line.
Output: {"value": 80, "unit": "km/h"}
